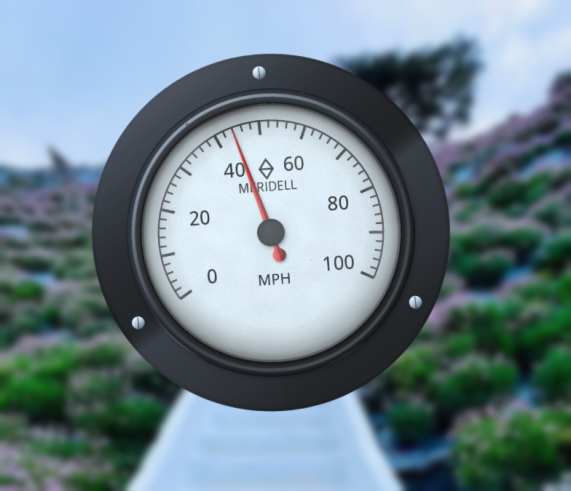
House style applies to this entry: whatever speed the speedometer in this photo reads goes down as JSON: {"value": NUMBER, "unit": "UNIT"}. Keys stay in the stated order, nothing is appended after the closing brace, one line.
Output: {"value": 44, "unit": "mph"}
